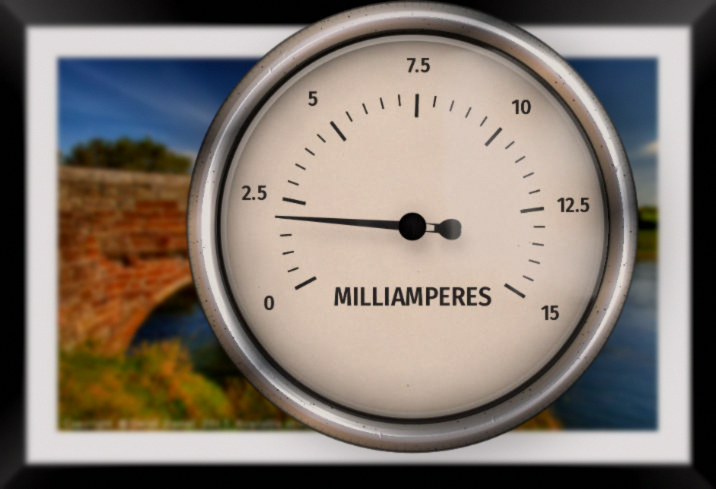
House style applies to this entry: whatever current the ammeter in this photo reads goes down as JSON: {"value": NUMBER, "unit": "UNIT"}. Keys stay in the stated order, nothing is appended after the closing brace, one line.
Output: {"value": 2, "unit": "mA"}
